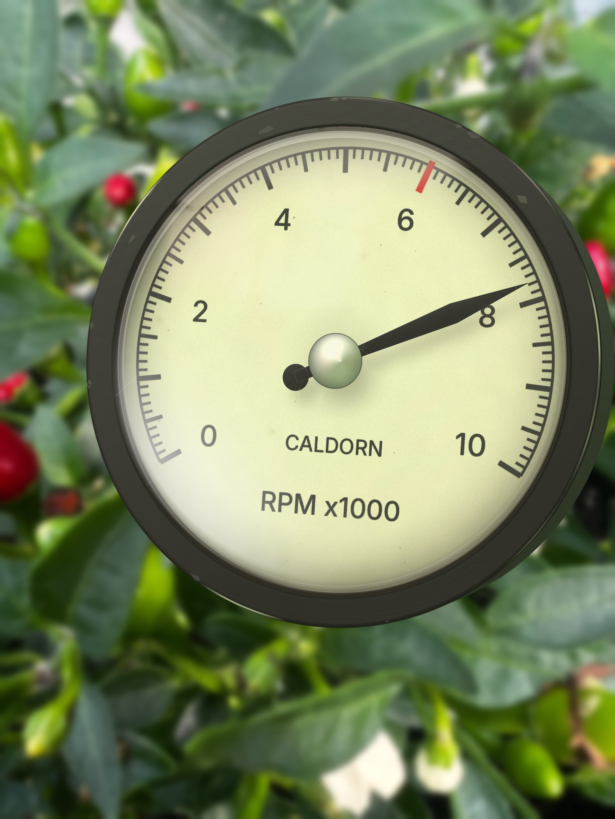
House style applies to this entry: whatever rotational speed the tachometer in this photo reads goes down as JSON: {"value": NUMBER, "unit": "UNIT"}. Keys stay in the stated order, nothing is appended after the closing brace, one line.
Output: {"value": 7800, "unit": "rpm"}
